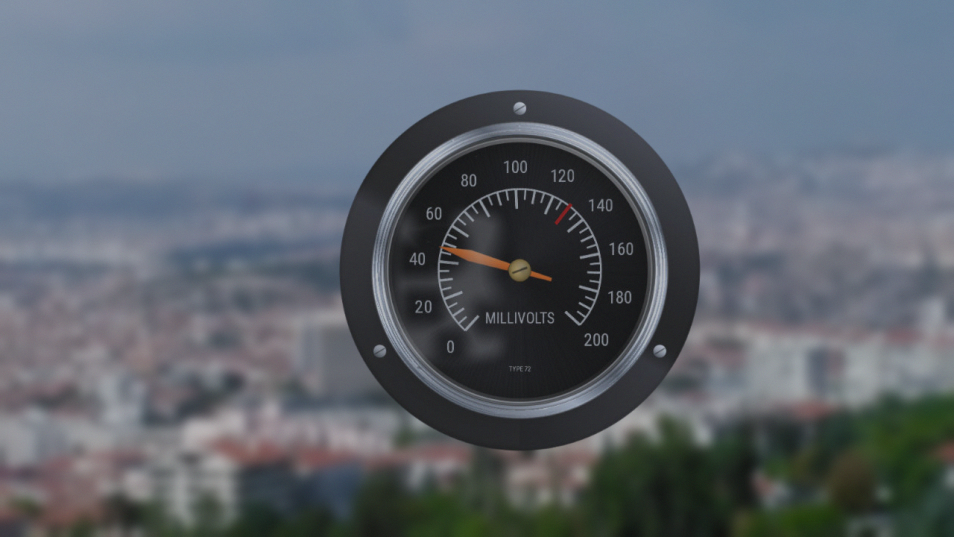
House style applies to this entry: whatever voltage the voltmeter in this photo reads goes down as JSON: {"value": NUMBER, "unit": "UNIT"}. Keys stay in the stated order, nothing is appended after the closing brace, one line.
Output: {"value": 47.5, "unit": "mV"}
